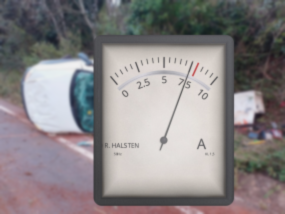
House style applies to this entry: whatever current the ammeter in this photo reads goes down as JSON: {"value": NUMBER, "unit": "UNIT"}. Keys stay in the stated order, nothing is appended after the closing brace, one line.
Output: {"value": 7.5, "unit": "A"}
